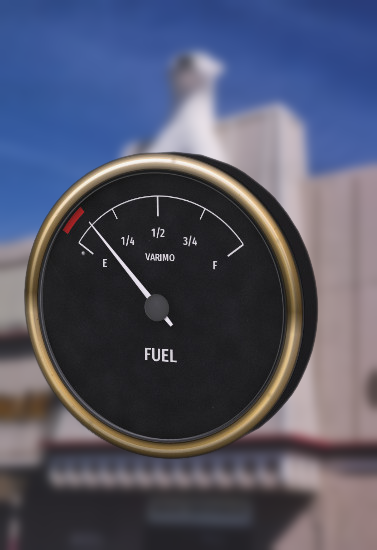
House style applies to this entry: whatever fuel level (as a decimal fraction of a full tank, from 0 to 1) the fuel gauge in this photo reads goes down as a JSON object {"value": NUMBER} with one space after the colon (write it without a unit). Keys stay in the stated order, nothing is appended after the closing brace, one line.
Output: {"value": 0.125}
